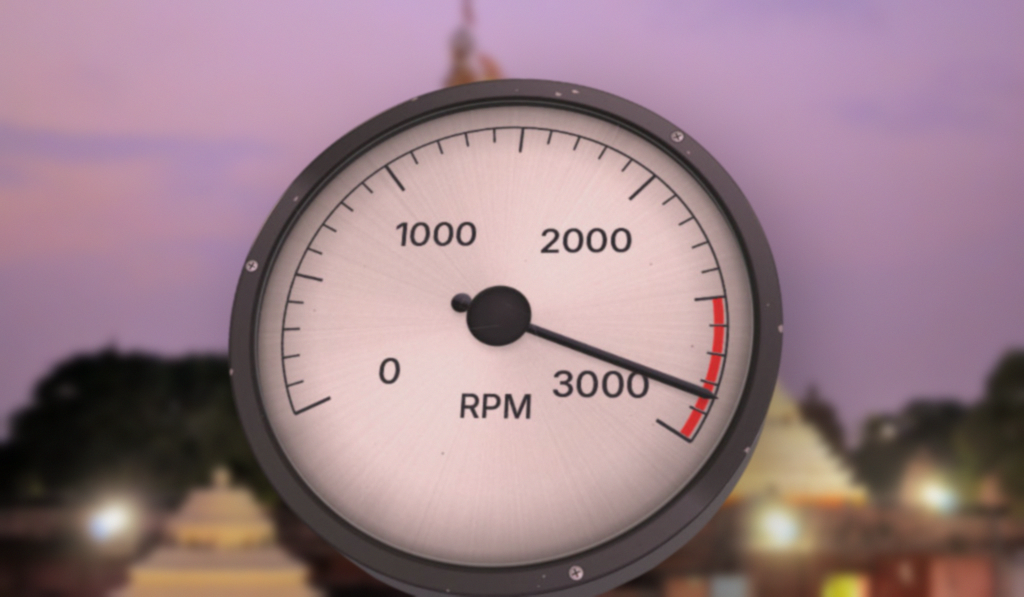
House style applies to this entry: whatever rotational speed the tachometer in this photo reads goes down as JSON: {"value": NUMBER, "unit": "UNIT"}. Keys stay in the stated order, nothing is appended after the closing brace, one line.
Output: {"value": 2850, "unit": "rpm"}
